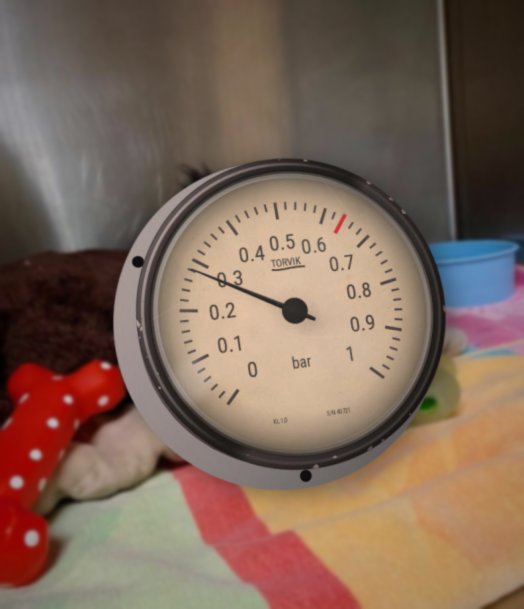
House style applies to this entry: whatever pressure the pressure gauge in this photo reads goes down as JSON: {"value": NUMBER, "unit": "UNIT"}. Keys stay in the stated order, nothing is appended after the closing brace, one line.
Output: {"value": 0.28, "unit": "bar"}
